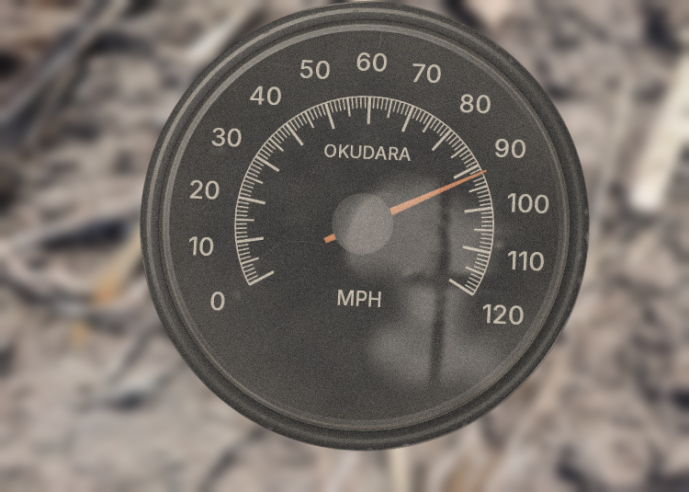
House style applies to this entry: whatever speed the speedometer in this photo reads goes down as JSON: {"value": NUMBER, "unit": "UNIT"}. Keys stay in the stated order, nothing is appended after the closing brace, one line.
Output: {"value": 92, "unit": "mph"}
